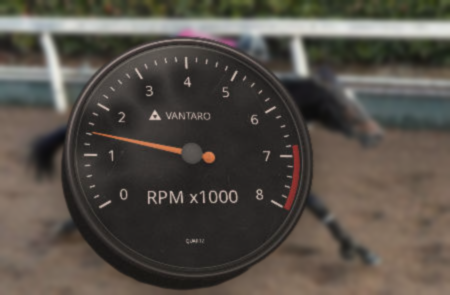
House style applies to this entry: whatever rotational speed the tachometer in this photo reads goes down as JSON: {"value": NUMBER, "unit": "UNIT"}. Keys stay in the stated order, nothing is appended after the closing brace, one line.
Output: {"value": 1400, "unit": "rpm"}
